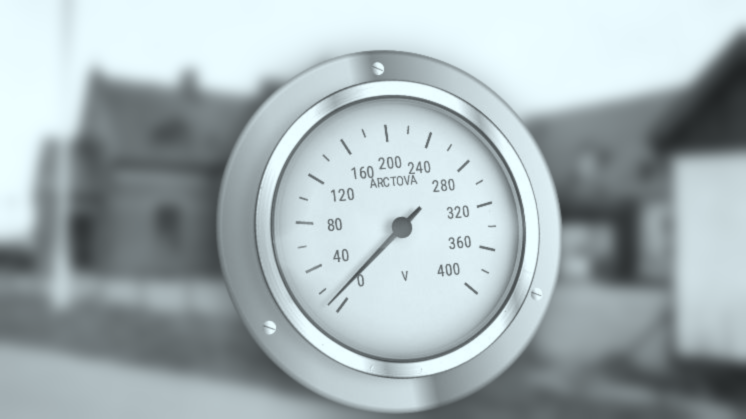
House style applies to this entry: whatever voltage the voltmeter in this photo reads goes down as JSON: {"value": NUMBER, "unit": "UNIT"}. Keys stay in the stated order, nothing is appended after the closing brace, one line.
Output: {"value": 10, "unit": "V"}
